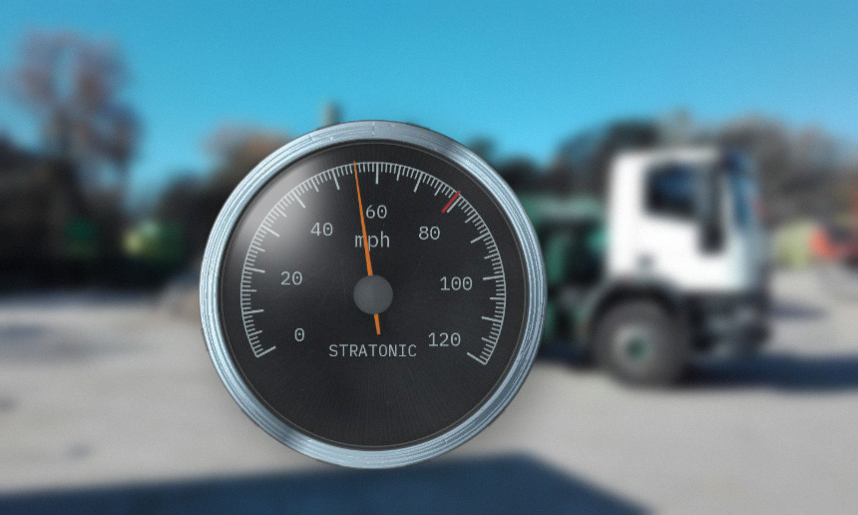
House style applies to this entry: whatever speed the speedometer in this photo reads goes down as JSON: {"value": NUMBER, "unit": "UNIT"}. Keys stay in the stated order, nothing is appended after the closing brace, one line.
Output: {"value": 55, "unit": "mph"}
